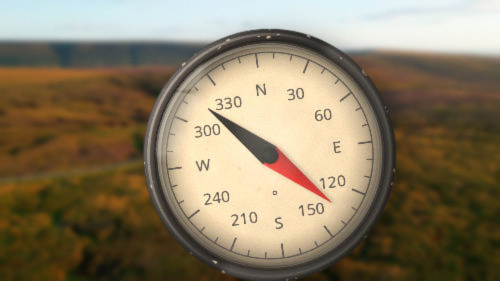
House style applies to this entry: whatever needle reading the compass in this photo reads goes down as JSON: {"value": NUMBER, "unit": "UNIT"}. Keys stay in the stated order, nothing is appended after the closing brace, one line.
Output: {"value": 135, "unit": "°"}
